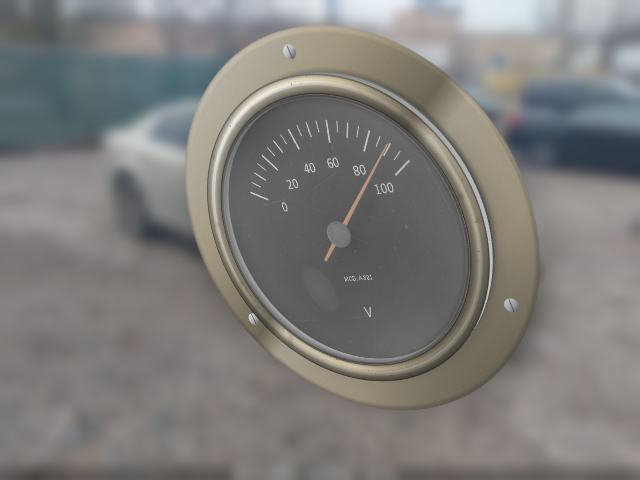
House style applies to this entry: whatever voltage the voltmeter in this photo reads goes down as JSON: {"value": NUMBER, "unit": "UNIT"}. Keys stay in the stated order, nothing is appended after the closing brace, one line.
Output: {"value": 90, "unit": "V"}
